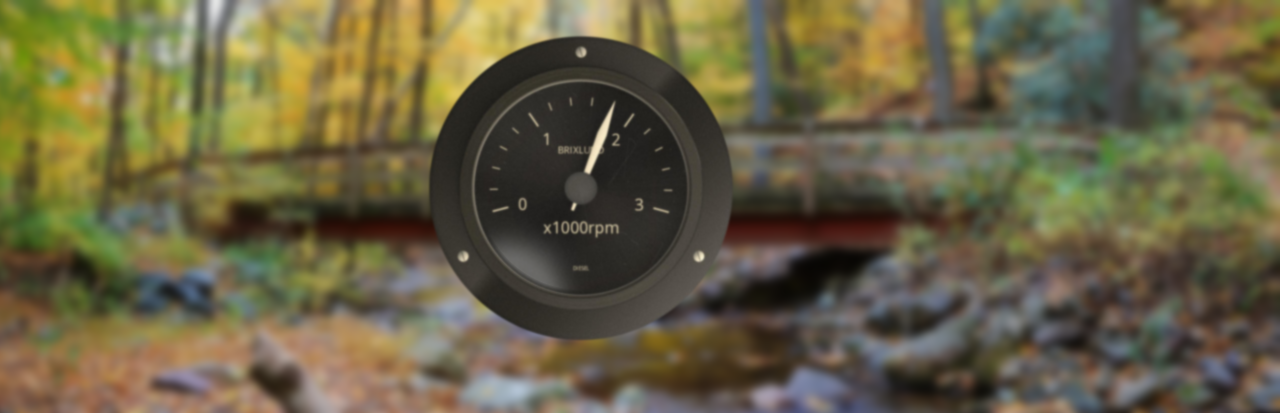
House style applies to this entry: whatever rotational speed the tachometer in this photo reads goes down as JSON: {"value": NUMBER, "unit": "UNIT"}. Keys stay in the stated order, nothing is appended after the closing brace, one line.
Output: {"value": 1800, "unit": "rpm"}
